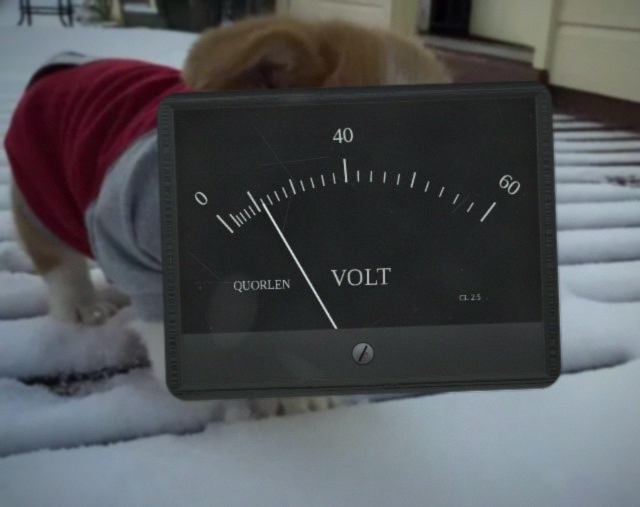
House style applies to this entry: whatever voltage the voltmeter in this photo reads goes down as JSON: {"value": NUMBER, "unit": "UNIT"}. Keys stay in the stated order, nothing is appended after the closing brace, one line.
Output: {"value": 22, "unit": "V"}
